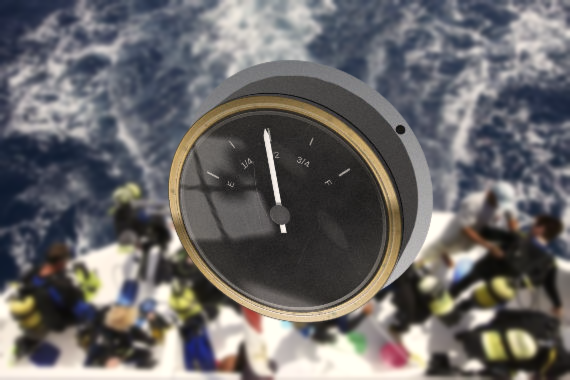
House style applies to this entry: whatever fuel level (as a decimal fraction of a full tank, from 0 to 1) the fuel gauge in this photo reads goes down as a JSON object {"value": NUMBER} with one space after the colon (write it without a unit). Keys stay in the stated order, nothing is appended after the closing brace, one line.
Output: {"value": 0.5}
